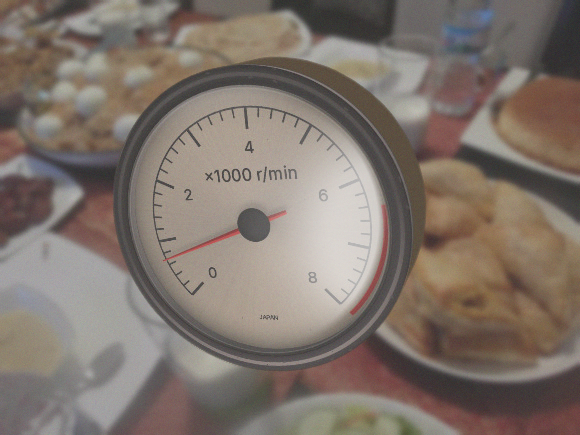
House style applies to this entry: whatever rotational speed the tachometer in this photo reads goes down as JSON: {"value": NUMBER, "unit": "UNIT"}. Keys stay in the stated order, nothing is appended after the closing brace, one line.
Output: {"value": 700, "unit": "rpm"}
